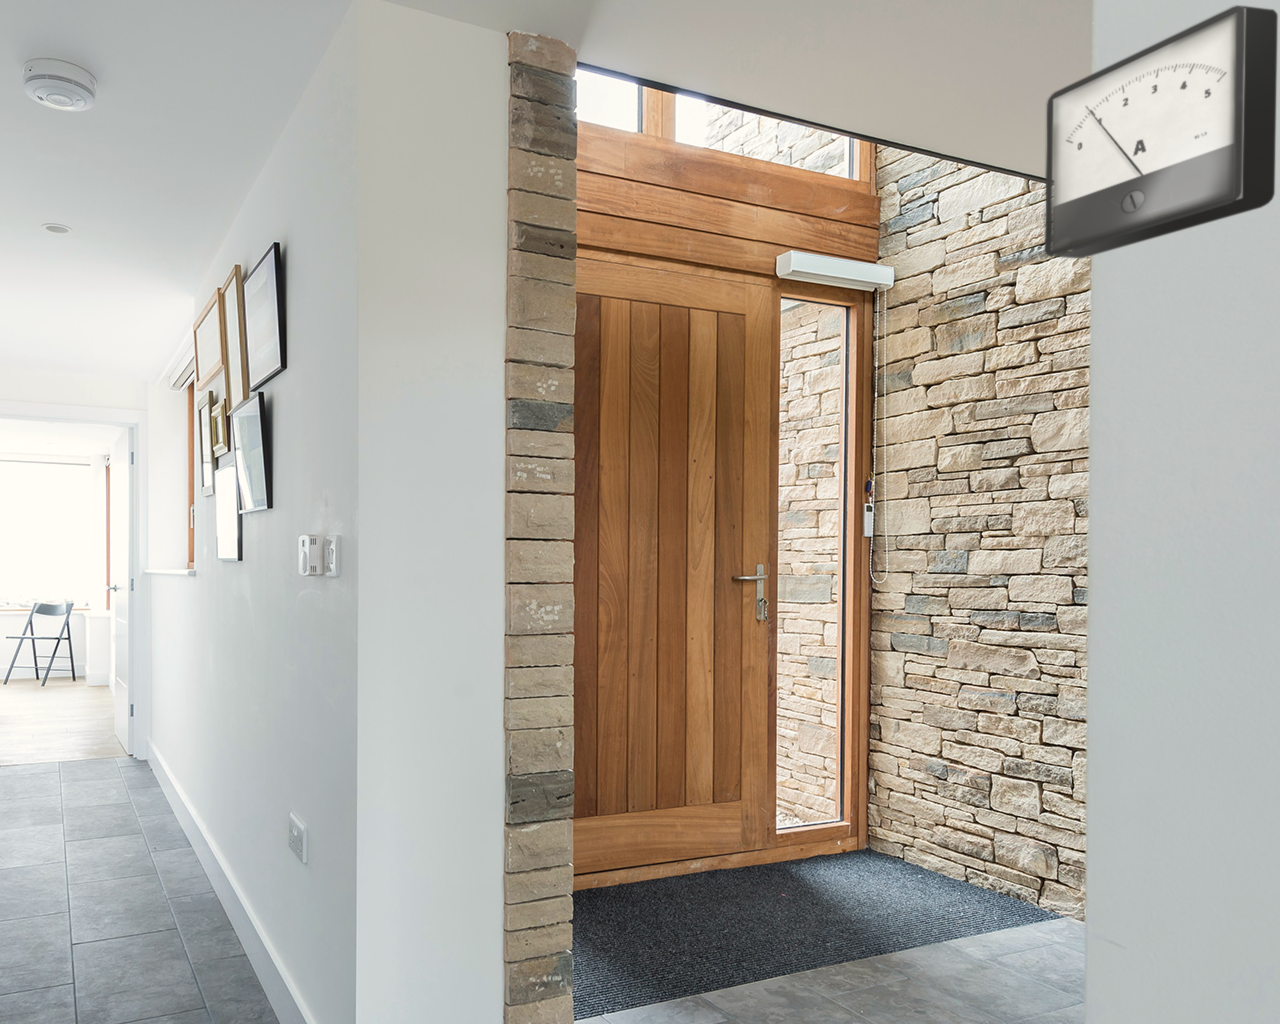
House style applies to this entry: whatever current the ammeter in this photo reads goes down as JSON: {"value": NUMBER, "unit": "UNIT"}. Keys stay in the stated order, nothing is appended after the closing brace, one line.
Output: {"value": 1, "unit": "A"}
